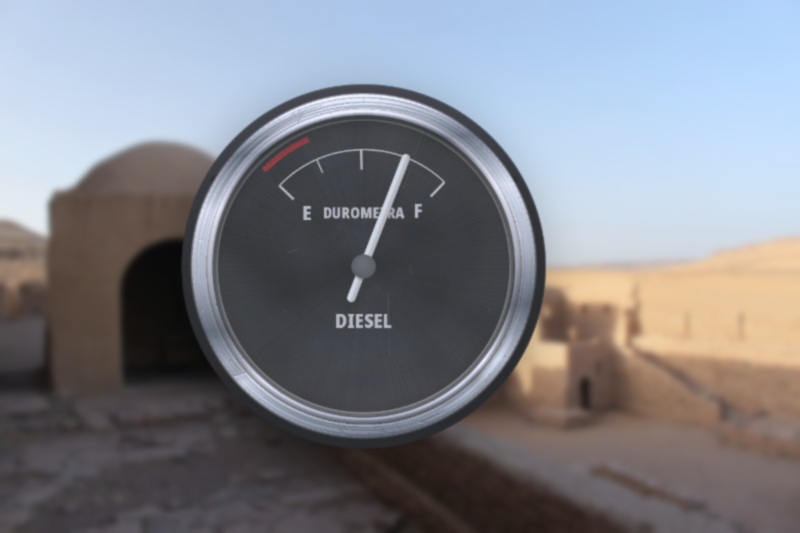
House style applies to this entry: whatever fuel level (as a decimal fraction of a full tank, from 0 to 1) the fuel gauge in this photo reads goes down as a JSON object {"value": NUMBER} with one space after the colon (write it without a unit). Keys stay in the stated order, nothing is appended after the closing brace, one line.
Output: {"value": 0.75}
